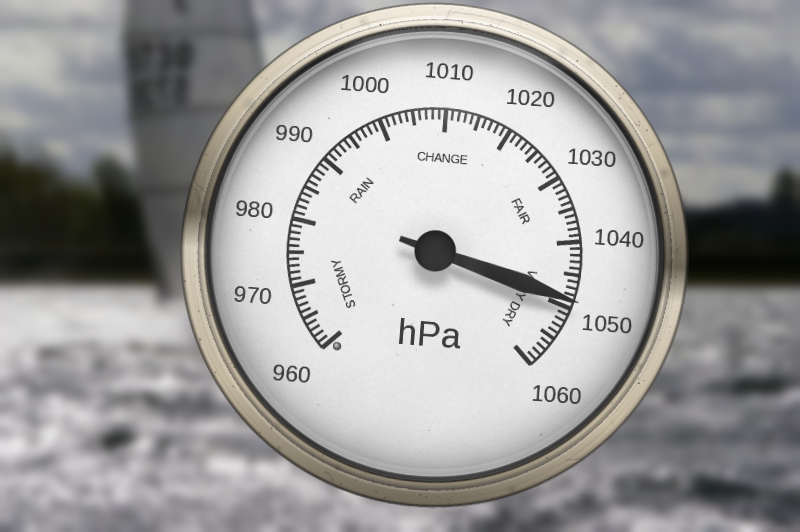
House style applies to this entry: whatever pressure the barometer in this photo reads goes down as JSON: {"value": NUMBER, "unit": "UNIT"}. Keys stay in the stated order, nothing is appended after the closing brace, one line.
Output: {"value": 1049, "unit": "hPa"}
